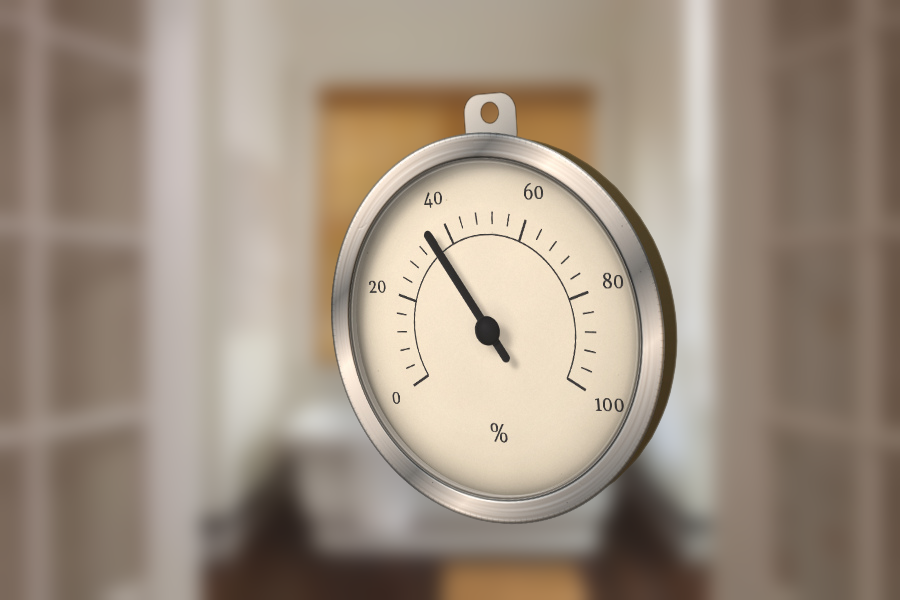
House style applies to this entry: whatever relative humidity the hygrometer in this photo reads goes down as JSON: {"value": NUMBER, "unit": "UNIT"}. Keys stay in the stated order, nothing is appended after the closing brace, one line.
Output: {"value": 36, "unit": "%"}
